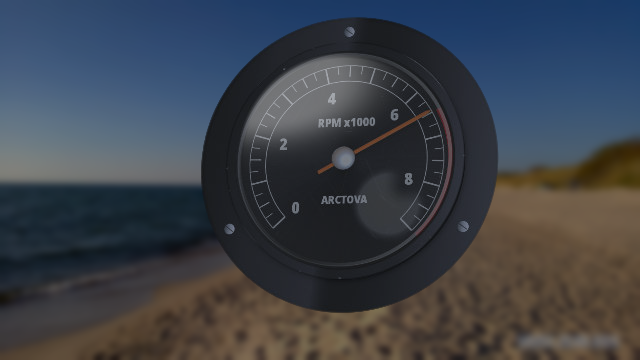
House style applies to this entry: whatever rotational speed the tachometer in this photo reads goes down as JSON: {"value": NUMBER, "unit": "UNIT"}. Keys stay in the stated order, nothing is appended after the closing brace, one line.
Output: {"value": 6500, "unit": "rpm"}
